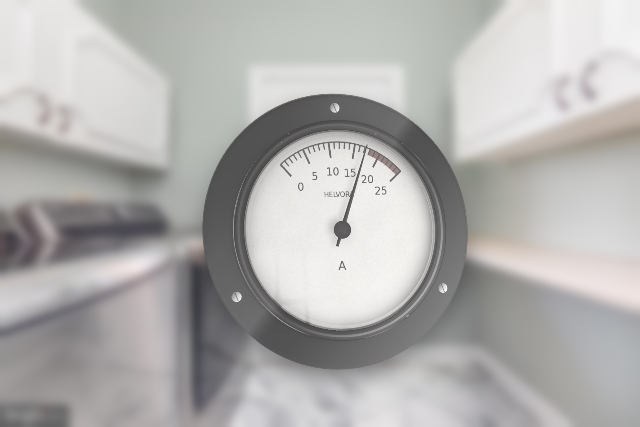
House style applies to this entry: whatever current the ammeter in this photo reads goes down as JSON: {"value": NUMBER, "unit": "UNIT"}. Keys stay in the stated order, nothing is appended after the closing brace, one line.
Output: {"value": 17, "unit": "A"}
